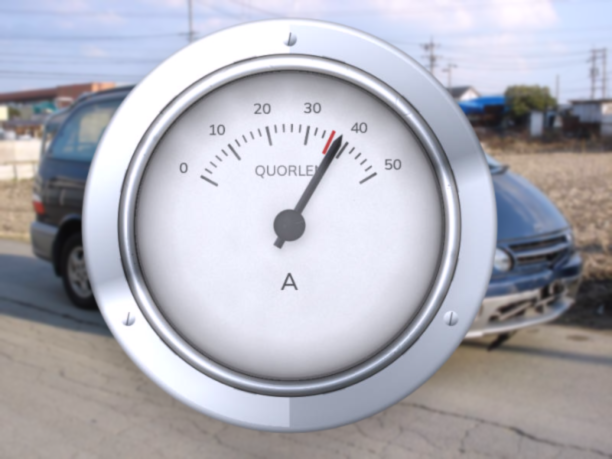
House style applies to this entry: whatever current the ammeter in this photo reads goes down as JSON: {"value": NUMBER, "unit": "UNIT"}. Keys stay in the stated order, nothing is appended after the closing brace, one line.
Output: {"value": 38, "unit": "A"}
